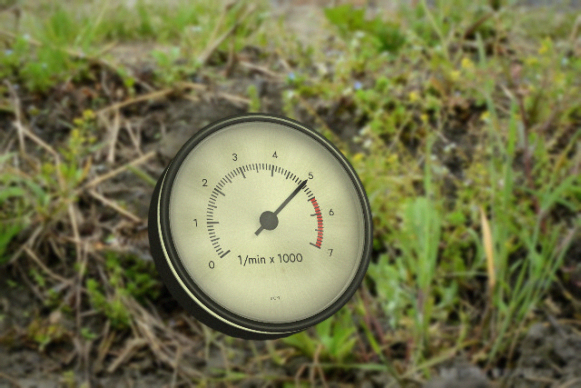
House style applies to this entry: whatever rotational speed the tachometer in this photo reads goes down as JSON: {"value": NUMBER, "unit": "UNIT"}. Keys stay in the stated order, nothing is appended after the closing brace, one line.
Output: {"value": 5000, "unit": "rpm"}
